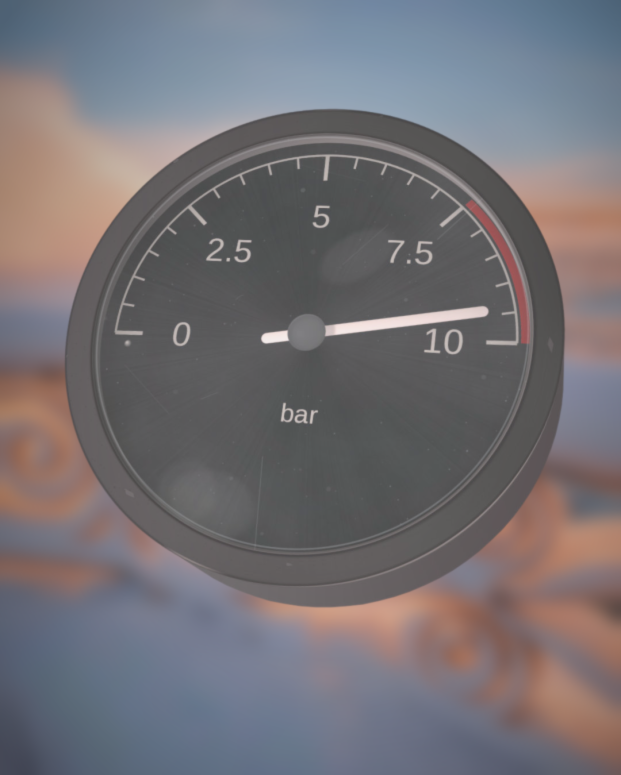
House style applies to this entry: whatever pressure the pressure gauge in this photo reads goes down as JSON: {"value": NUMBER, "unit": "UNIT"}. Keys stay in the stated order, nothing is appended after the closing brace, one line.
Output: {"value": 9.5, "unit": "bar"}
